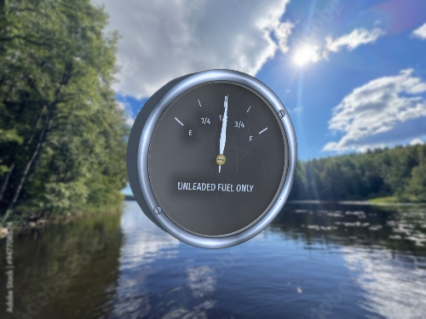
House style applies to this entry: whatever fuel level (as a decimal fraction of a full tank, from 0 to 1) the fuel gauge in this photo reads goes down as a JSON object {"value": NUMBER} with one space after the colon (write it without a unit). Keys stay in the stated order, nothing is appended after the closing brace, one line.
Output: {"value": 0.5}
